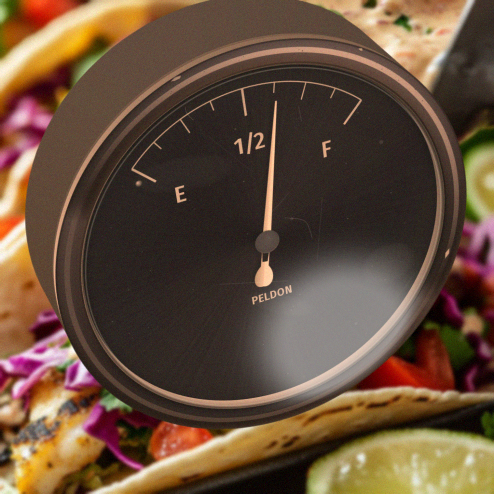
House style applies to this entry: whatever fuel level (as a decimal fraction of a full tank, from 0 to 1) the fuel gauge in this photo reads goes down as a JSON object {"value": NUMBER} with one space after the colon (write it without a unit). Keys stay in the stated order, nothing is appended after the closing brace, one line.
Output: {"value": 0.625}
